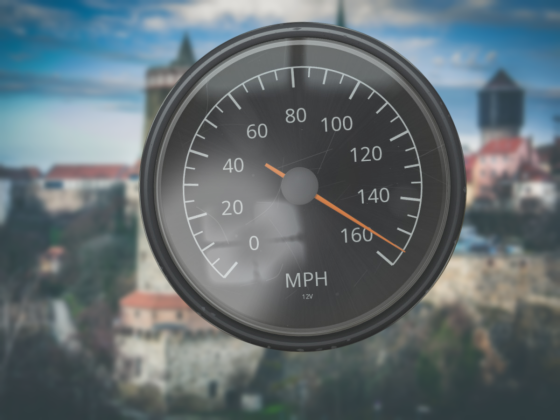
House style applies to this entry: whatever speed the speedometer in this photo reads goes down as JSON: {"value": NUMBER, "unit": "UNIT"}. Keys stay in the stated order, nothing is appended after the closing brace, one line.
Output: {"value": 155, "unit": "mph"}
